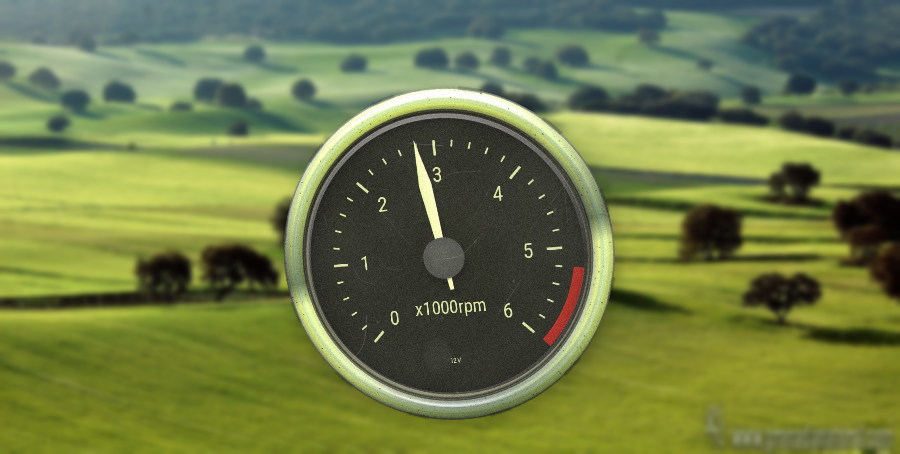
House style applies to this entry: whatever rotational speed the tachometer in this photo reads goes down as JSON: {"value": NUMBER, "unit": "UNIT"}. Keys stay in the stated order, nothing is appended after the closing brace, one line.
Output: {"value": 2800, "unit": "rpm"}
